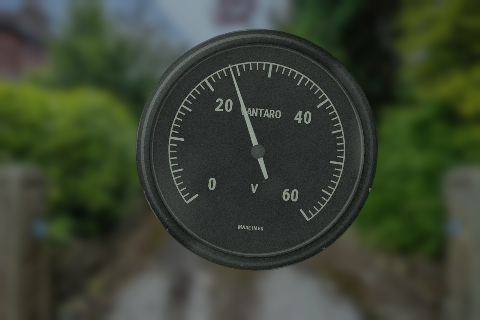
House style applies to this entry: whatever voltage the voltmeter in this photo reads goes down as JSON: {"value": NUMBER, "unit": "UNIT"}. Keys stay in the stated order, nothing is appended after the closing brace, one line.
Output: {"value": 24, "unit": "V"}
